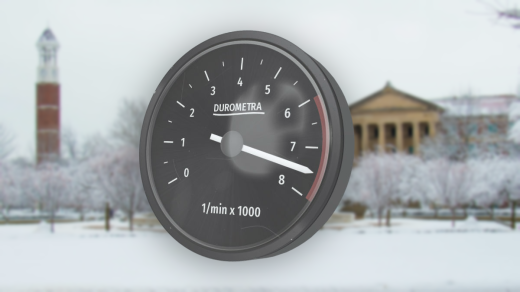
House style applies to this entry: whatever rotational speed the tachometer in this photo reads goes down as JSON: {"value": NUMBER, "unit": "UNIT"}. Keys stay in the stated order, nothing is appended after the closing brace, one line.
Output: {"value": 7500, "unit": "rpm"}
